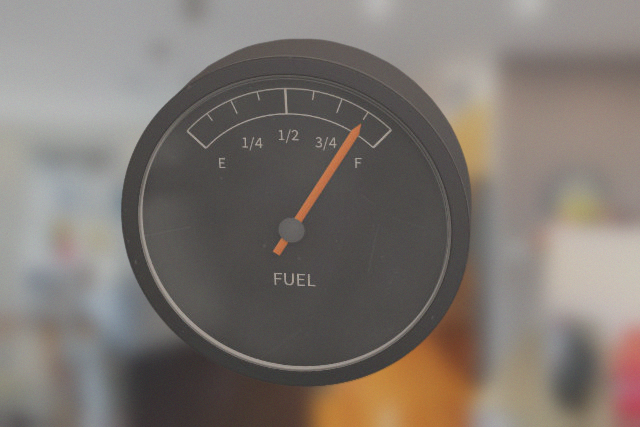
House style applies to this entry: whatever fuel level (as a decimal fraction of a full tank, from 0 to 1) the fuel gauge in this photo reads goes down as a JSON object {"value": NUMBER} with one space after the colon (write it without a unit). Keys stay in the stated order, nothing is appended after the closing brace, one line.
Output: {"value": 0.875}
